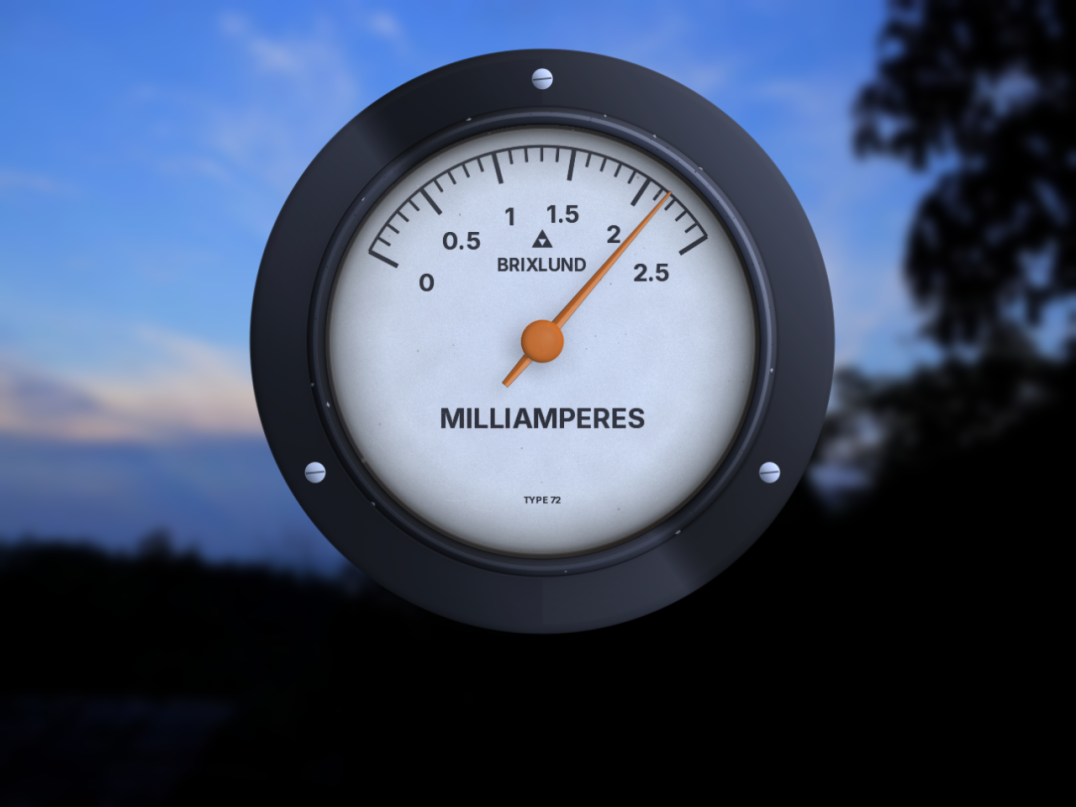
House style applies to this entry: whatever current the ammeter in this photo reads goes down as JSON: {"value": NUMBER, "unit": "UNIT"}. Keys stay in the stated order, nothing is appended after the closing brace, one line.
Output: {"value": 2.15, "unit": "mA"}
